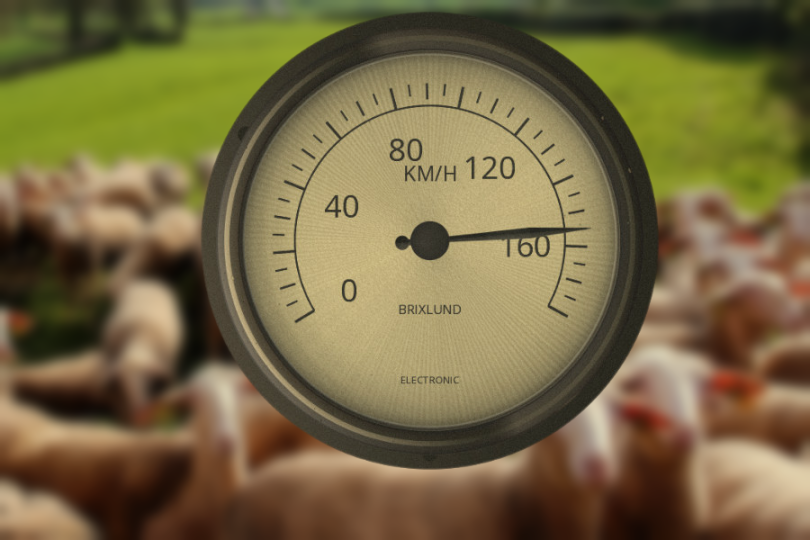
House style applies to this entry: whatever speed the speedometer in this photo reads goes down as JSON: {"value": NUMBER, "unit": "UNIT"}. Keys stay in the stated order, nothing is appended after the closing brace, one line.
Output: {"value": 155, "unit": "km/h"}
